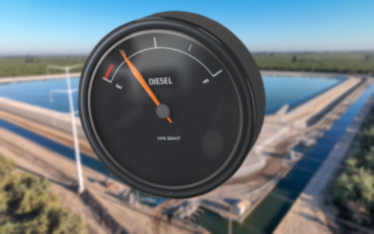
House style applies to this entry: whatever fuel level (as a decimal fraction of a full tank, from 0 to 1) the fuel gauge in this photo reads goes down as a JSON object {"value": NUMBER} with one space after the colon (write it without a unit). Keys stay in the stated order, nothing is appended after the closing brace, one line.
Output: {"value": 0.25}
